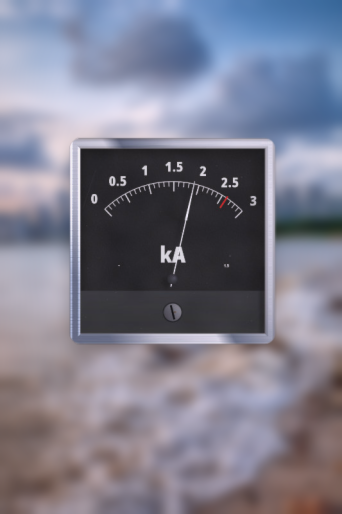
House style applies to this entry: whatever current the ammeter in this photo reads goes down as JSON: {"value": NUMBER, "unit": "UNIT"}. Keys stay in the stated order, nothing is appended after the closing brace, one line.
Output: {"value": 1.9, "unit": "kA"}
